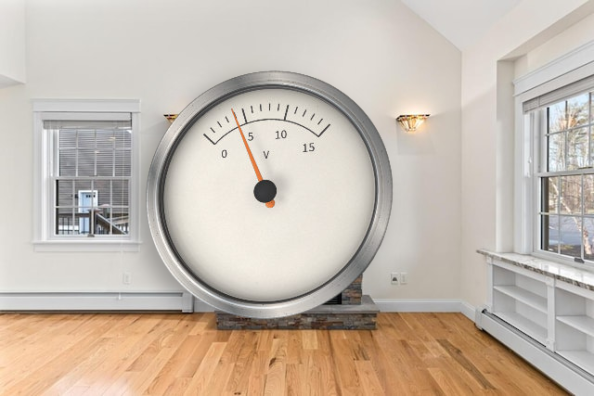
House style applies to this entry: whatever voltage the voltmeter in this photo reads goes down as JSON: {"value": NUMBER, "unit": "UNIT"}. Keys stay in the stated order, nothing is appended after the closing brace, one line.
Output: {"value": 4, "unit": "V"}
